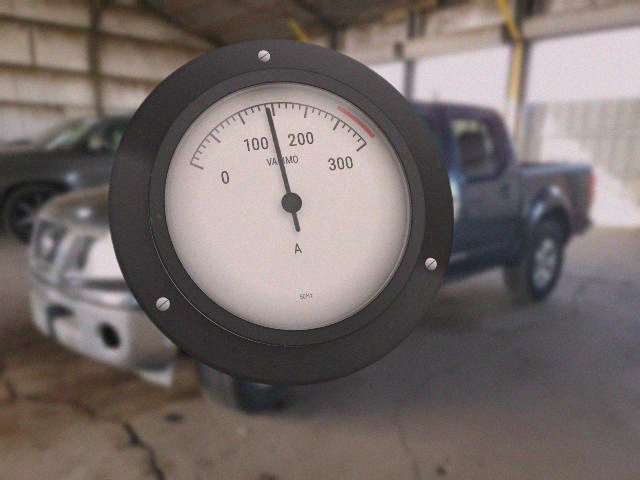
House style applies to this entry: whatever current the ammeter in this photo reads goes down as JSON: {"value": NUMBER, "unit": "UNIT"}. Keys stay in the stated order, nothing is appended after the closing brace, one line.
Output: {"value": 140, "unit": "A"}
